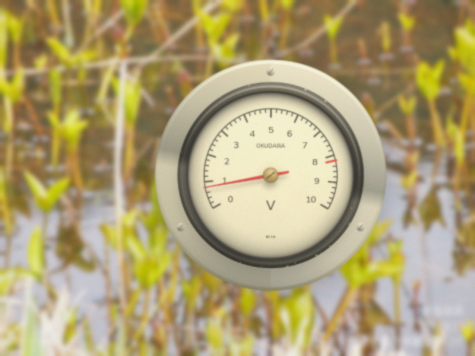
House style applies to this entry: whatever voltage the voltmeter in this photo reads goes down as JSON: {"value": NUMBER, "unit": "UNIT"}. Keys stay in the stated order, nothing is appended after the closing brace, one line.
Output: {"value": 0.8, "unit": "V"}
